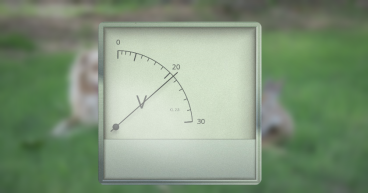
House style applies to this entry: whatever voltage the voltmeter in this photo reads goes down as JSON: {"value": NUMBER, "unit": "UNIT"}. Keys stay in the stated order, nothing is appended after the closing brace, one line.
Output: {"value": 21, "unit": "V"}
